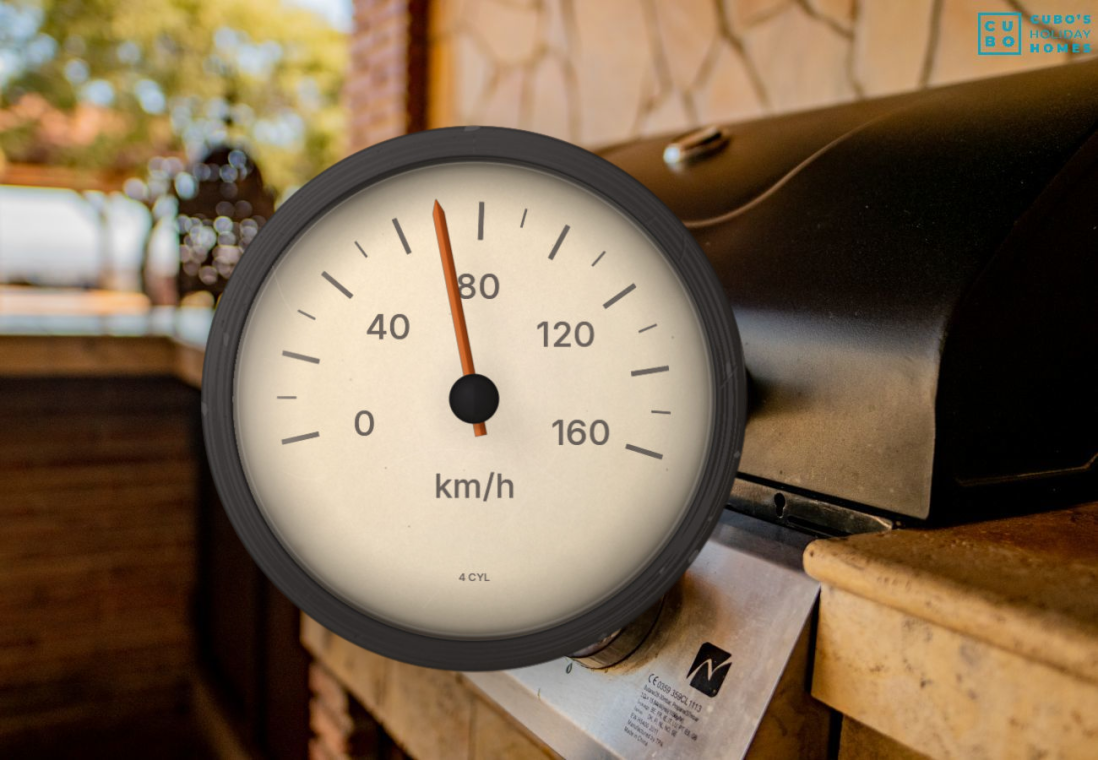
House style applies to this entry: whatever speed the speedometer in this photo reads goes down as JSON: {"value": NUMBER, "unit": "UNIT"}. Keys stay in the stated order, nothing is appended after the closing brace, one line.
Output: {"value": 70, "unit": "km/h"}
